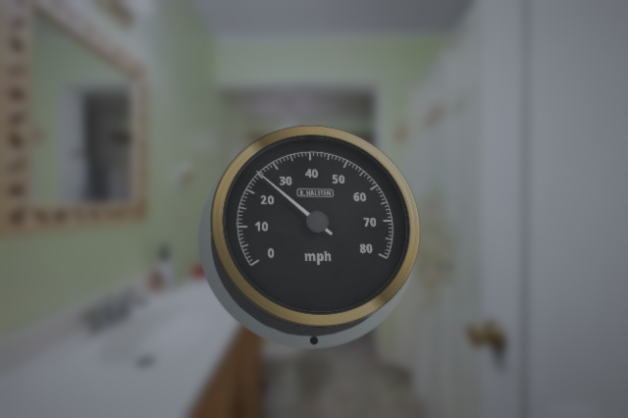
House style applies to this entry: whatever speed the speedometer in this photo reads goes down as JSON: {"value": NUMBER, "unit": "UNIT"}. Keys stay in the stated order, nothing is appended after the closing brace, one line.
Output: {"value": 25, "unit": "mph"}
